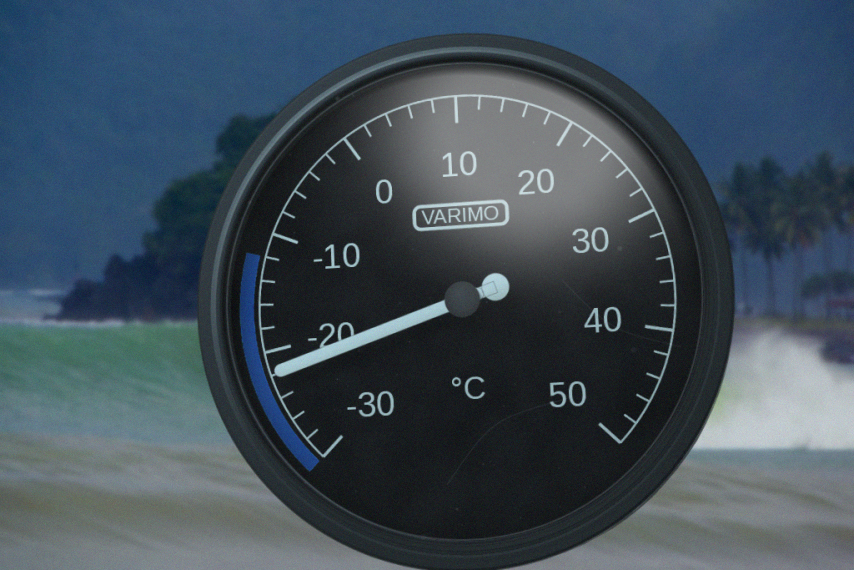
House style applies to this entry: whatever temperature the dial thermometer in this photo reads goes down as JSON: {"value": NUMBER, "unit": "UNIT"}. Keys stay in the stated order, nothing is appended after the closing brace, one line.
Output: {"value": -22, "unit": "°C"}
